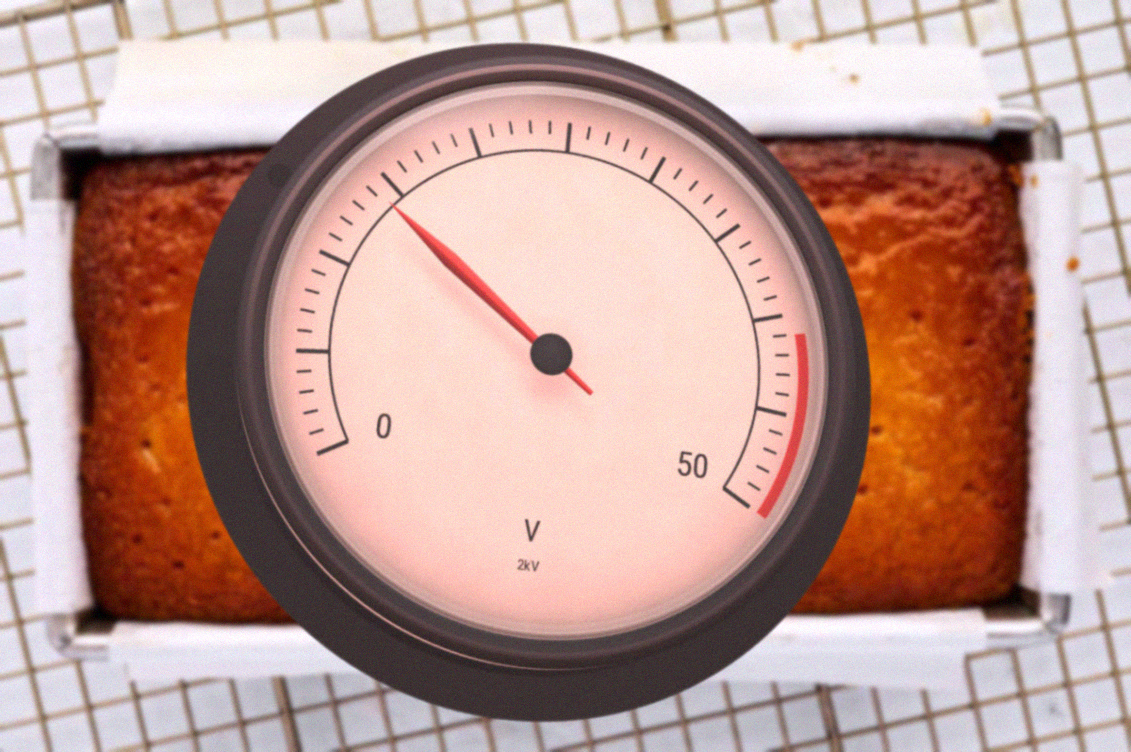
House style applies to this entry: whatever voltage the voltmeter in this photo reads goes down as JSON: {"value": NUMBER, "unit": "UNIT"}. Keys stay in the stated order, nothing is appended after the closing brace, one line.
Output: {"value": 14, "unit": "V"}
